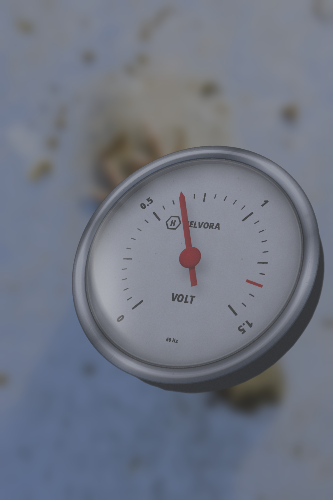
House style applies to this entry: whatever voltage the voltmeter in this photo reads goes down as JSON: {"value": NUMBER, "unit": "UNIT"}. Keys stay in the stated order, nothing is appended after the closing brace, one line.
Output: {"value": 0.65, "unit": "V"}
